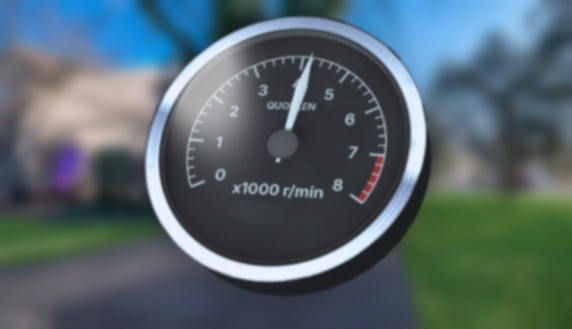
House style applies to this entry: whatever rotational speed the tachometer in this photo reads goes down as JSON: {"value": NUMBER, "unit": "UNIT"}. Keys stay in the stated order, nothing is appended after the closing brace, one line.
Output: {"value": 4200, "unit": "rpm"}
